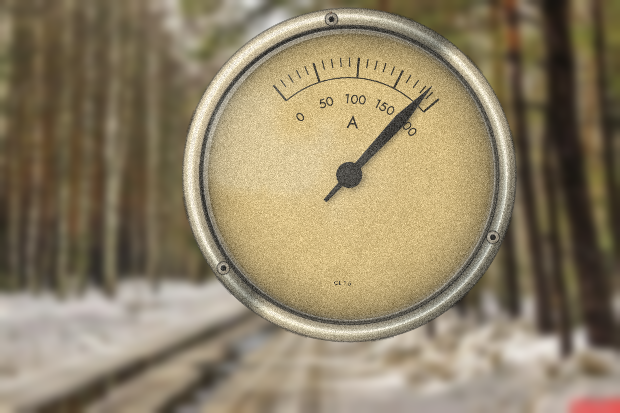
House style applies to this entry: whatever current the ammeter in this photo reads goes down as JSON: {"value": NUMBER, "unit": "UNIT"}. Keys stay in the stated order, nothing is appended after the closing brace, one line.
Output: {"value": 185, "unit": "A"}
